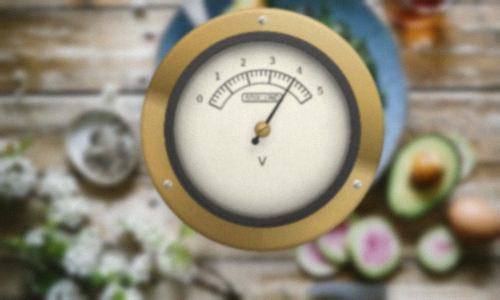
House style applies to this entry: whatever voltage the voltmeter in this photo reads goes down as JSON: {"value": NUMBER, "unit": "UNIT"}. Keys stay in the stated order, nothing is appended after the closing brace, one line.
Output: {"value": 4, "unit": "V"}
